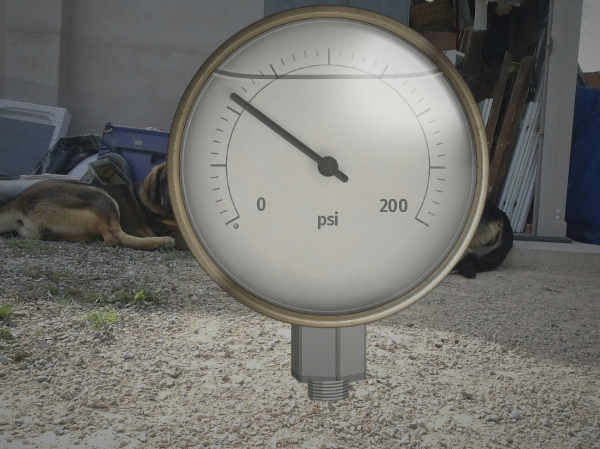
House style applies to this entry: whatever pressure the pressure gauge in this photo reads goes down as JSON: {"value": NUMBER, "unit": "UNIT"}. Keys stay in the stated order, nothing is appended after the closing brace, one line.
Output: {"value": 55, "unit": "psi"}
